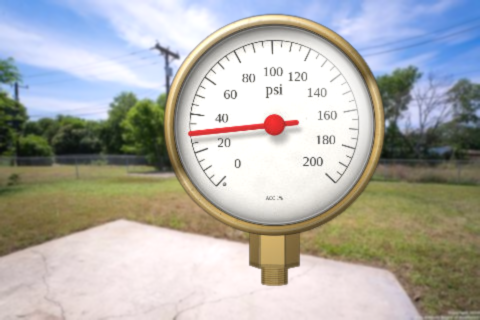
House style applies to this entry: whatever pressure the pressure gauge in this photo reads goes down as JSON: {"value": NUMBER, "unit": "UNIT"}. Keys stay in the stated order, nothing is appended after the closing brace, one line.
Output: {"value": 30, "unit": "psi"}
